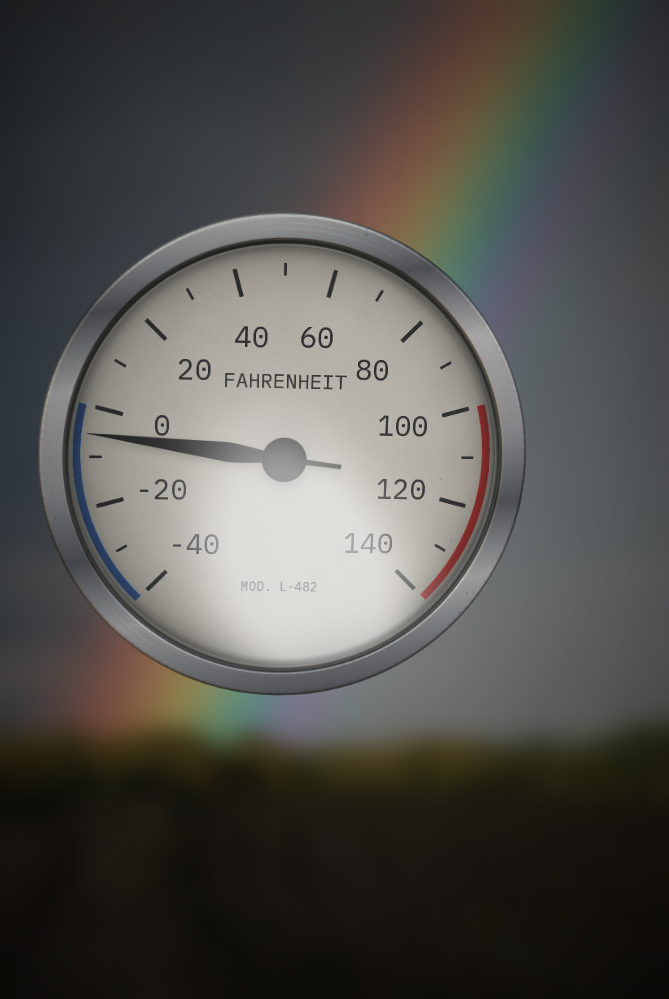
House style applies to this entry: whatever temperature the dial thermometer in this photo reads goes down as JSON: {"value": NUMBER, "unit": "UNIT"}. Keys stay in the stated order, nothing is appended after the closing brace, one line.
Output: {"value": -5, "unit": "°F"}
